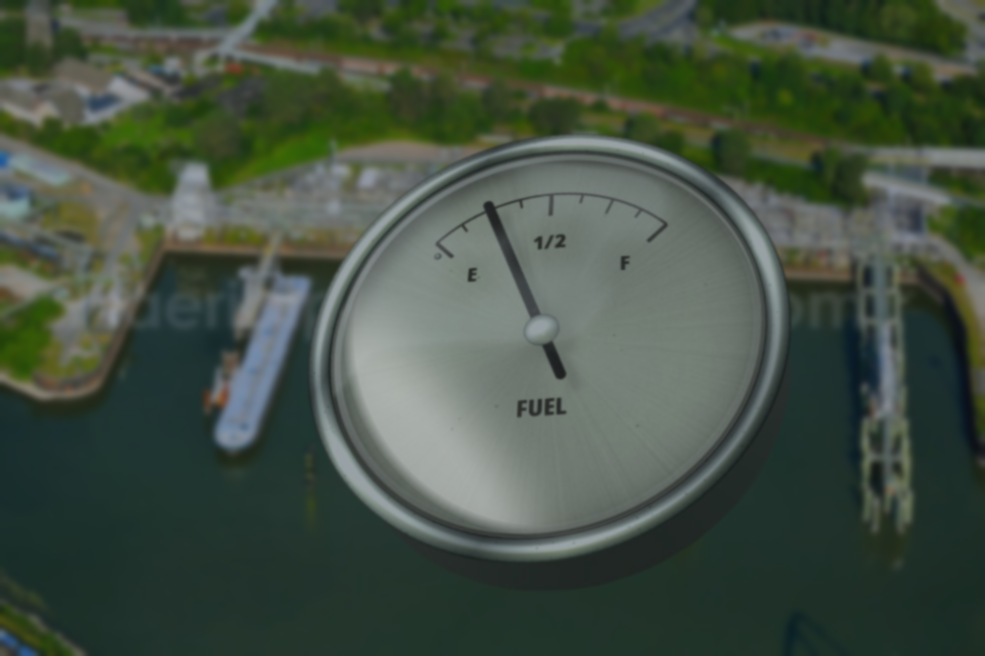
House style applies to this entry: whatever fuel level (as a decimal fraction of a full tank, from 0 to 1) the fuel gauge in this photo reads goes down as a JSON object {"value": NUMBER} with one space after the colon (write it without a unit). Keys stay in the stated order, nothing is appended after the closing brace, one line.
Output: {"value": 0.25}
